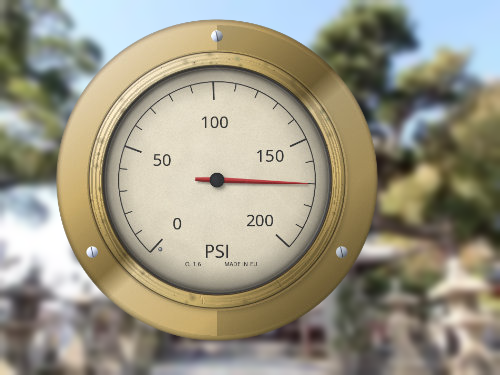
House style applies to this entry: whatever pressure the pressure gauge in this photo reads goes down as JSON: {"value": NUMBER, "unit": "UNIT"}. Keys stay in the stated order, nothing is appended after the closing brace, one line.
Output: {"value": 170, "unit": "psi"}
